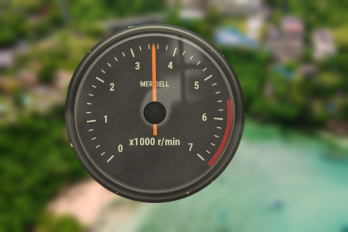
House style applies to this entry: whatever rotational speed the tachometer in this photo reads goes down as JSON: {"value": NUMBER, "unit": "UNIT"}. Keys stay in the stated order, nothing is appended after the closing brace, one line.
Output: {"value": 3500, "unit": "rpm"}
